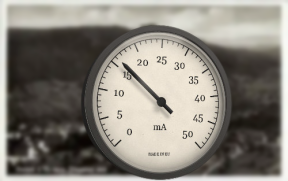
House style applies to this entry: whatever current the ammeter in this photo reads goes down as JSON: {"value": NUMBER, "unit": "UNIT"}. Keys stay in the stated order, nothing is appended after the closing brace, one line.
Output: {"value": 16, "unit": "mA"}
